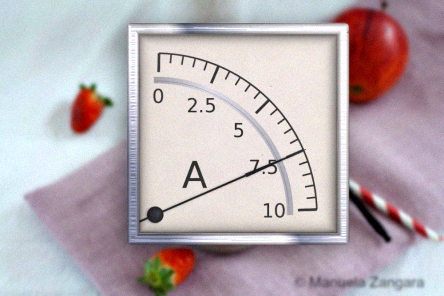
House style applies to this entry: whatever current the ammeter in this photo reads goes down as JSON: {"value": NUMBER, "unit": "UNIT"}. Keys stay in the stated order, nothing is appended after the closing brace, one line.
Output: {"value": 7.5, "unit": "A"}
